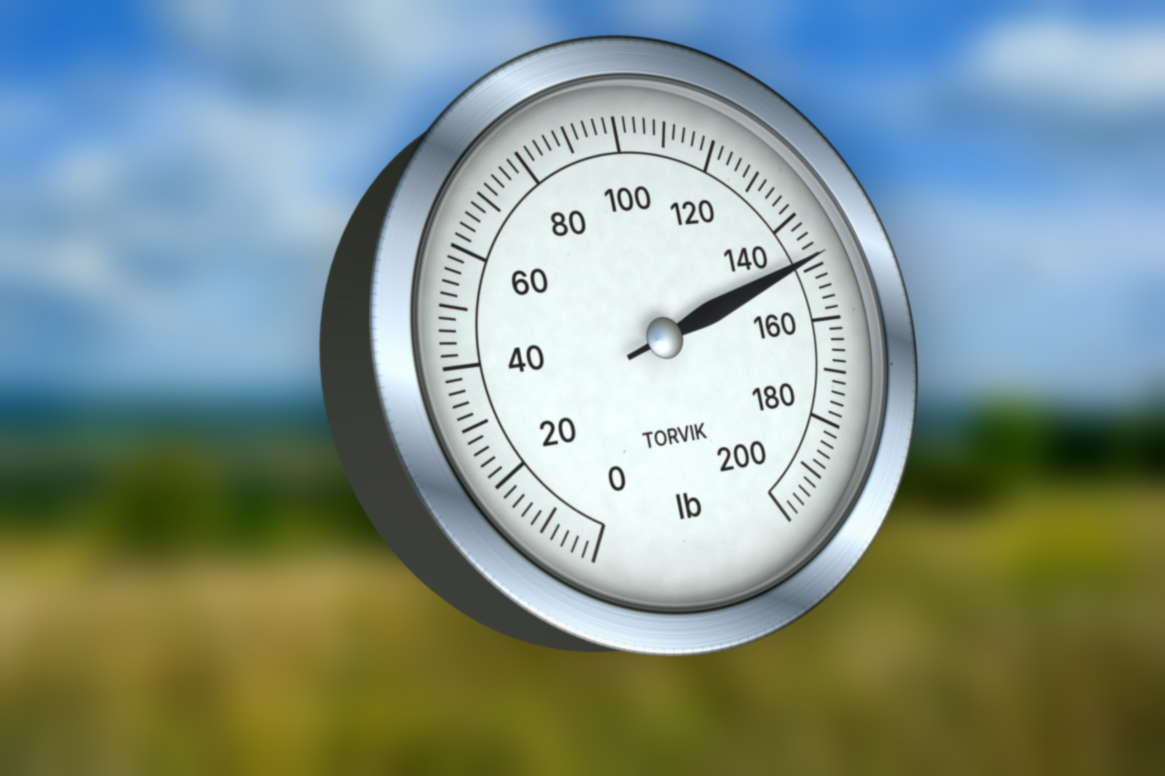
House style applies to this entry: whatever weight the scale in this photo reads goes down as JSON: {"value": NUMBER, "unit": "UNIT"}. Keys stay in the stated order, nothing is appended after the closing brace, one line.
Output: {"value": 148, "unit": "lb"}
